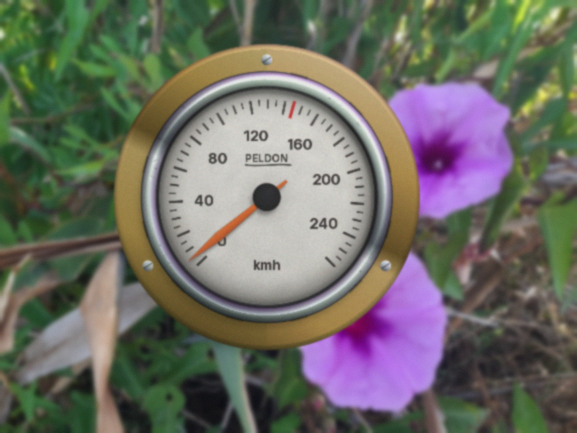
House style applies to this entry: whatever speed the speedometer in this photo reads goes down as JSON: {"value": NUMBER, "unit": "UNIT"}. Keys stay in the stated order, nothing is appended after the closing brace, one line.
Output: {"value": 5, "unit": "km/h"}
